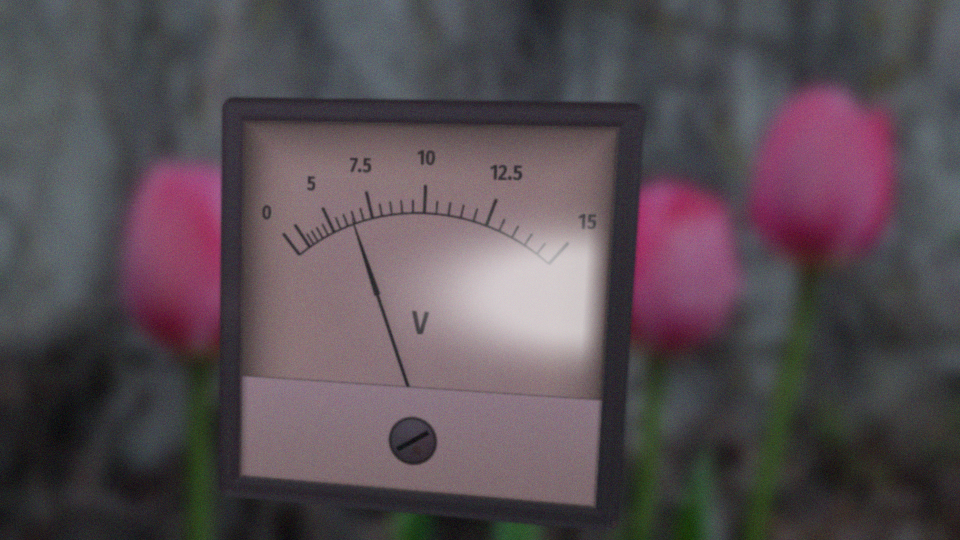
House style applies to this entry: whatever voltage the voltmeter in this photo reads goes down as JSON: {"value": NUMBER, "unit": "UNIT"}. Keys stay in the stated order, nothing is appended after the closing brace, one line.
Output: {"value": 6.5, "unit": "V"}
